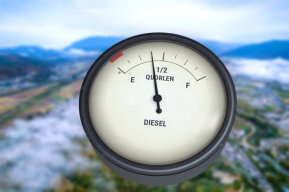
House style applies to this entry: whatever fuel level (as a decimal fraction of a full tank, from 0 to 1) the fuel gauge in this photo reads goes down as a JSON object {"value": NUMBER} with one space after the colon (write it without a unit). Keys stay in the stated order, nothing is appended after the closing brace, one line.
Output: {"value": 0.375}
